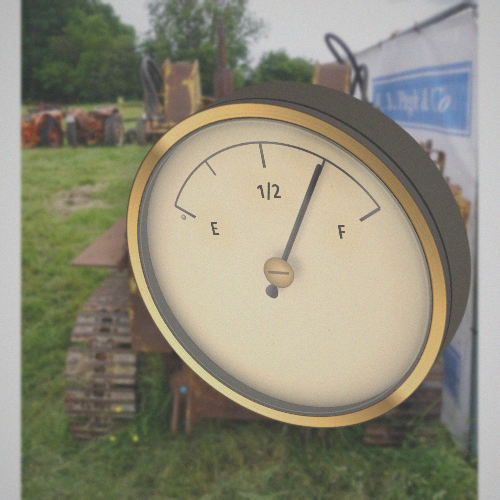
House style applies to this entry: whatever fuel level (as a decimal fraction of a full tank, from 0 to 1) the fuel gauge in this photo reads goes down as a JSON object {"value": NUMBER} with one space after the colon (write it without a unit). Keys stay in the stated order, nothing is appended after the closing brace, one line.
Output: {"value": 0.75}
